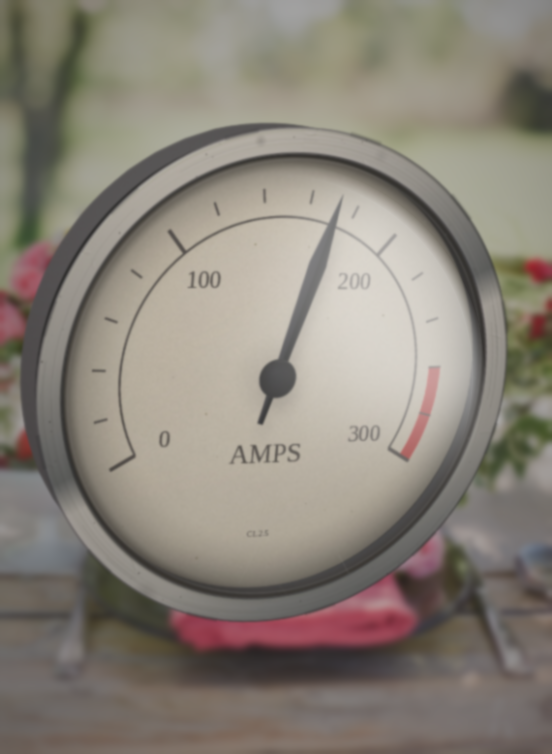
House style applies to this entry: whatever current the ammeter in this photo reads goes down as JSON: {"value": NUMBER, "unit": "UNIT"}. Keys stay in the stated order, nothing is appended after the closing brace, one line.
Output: {"value": 170, "unit": "A"}
